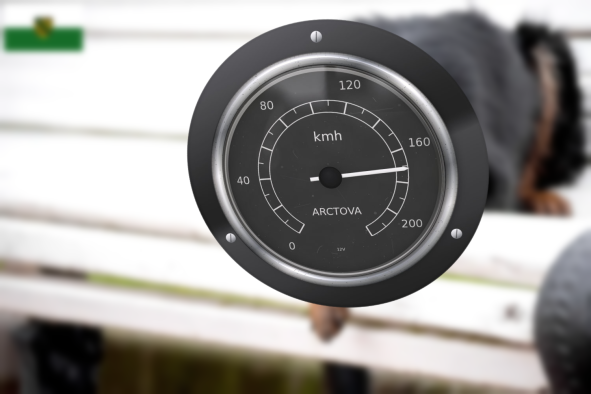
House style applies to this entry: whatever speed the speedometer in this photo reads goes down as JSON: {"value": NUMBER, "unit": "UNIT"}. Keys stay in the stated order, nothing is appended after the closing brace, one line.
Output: {"value": 170, "unit": "km/h"}
